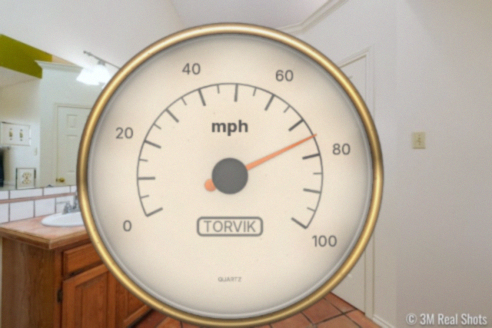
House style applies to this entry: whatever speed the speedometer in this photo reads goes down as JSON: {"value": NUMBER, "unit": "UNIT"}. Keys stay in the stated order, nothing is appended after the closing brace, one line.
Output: {"value": 75, "unit": "mph"}
